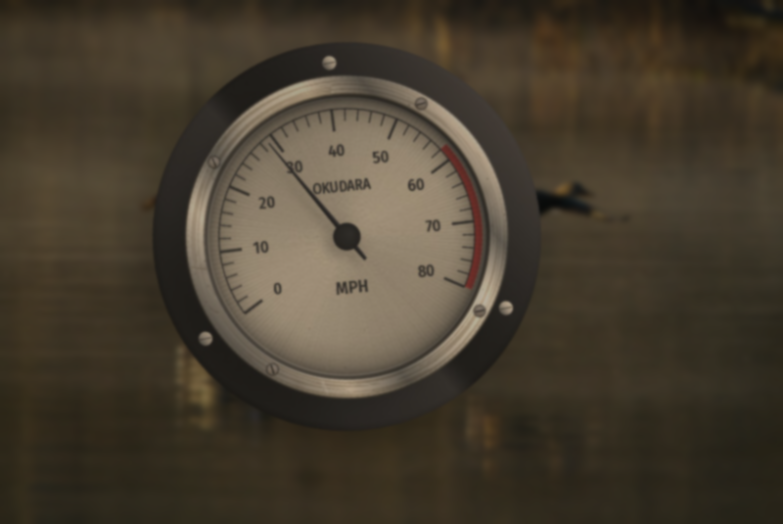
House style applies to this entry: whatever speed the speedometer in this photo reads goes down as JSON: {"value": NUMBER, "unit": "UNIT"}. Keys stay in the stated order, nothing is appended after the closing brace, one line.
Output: {"value": 29, "unit": "mph"}
